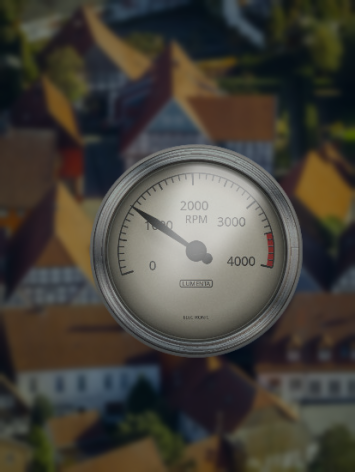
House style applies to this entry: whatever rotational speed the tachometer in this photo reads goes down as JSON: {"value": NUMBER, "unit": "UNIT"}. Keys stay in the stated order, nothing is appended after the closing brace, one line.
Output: {"value": 1000, "unit": "rpm"}
